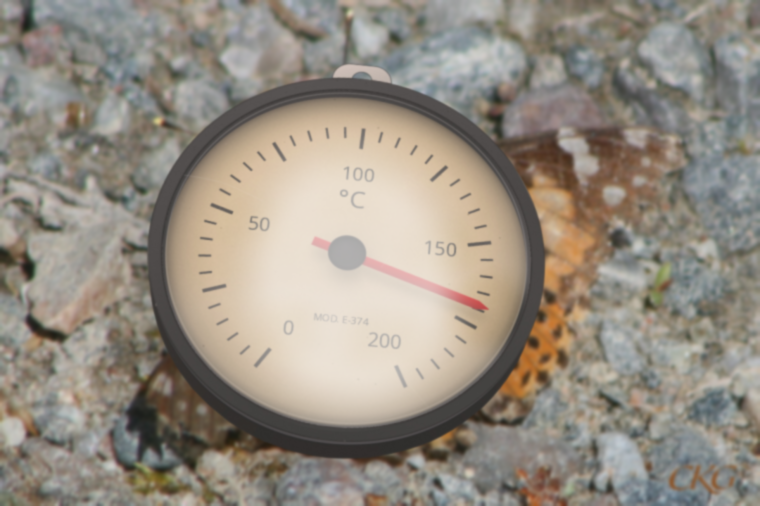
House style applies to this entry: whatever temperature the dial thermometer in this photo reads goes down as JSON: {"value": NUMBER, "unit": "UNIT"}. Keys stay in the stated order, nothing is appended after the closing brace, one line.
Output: {"value": 170, "unit": "°C"}
